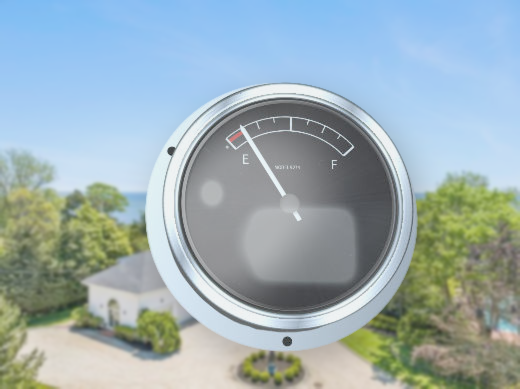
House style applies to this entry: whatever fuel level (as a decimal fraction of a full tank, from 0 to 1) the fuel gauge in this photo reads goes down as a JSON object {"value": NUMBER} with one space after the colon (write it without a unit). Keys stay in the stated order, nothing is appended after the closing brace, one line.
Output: {"value": 0.125}
